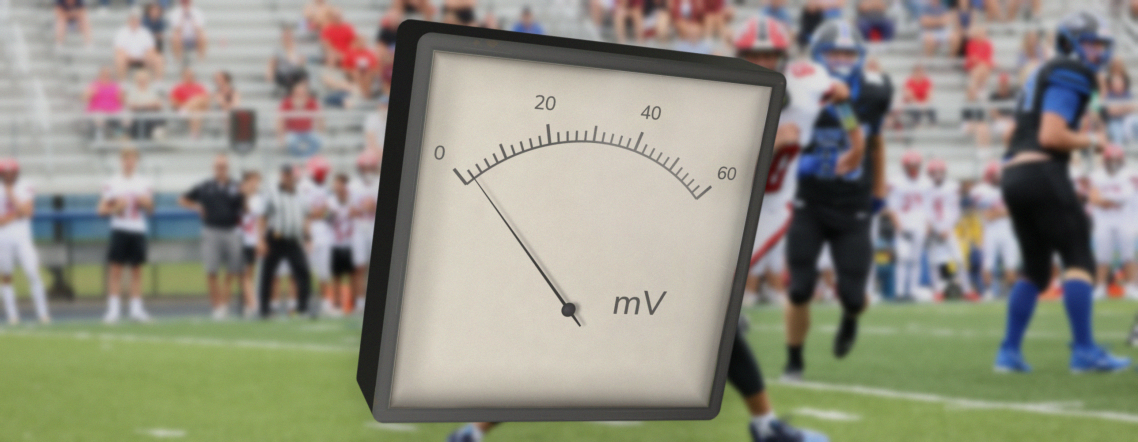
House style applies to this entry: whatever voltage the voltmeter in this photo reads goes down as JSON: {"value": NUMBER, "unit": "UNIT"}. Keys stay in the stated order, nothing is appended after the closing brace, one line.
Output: {"value": 2, "unit": "mV"}
